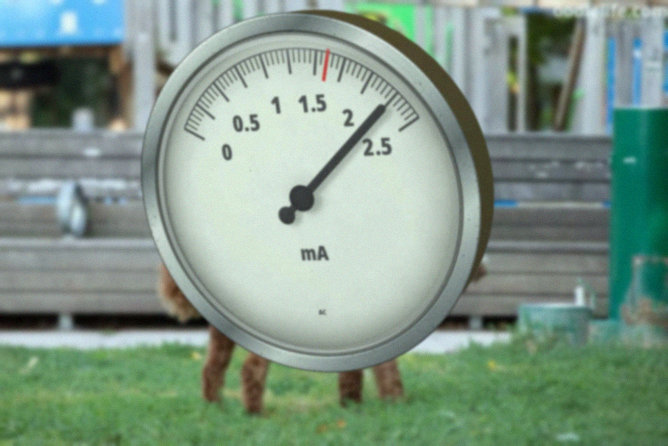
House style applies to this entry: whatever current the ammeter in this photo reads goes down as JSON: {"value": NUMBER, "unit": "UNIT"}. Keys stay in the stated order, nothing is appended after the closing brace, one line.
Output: {"value": 2.25, "unit": "mA"}
